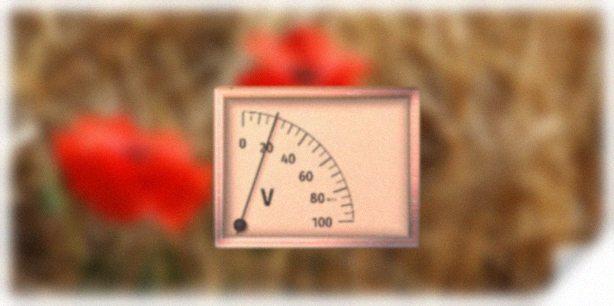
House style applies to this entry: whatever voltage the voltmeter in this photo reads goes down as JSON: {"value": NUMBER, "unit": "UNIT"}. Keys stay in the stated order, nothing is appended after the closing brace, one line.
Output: {"value": 20, "unit": "V"}
